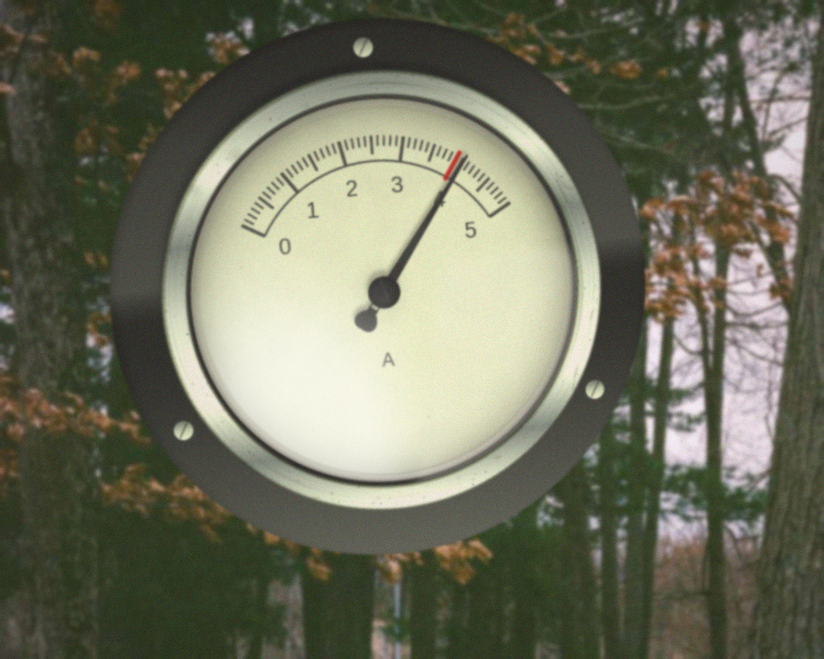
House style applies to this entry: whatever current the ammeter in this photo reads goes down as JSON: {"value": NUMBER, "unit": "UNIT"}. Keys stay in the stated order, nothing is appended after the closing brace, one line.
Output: {"value": 4, "unit": "A"}
